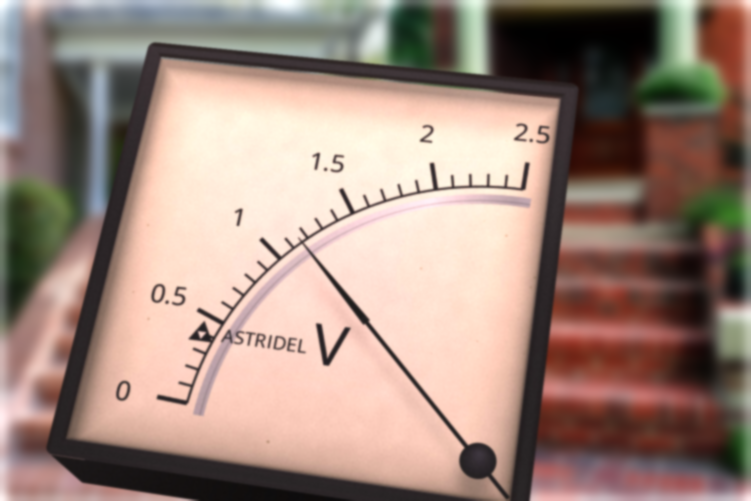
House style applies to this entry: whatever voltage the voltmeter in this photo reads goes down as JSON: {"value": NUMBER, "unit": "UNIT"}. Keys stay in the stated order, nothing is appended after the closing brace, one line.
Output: {"value": 1.15, "unit": "V"}
